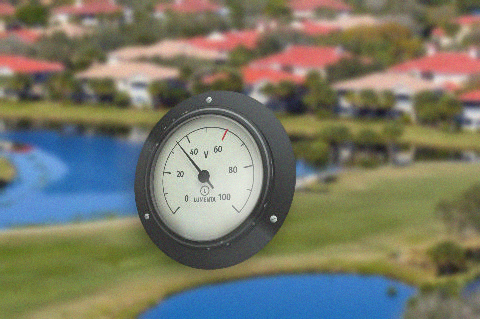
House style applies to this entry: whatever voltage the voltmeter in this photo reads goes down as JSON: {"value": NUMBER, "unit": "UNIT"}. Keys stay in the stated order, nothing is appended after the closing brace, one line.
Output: {"value": 35, "unit": "V"}
